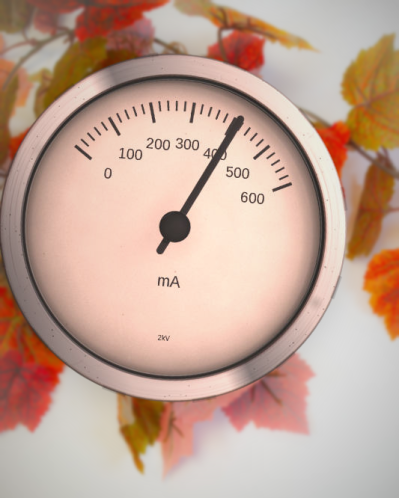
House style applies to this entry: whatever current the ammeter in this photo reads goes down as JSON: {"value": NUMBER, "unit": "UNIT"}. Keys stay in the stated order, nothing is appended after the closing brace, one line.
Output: {"value": 410, "unit": "mA"}
